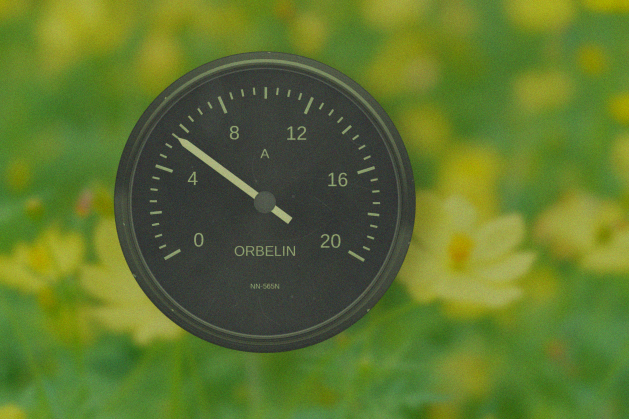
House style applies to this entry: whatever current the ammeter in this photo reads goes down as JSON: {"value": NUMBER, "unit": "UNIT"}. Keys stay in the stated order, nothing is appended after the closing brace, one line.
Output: {"value": 5.5, "unit": "A"}
